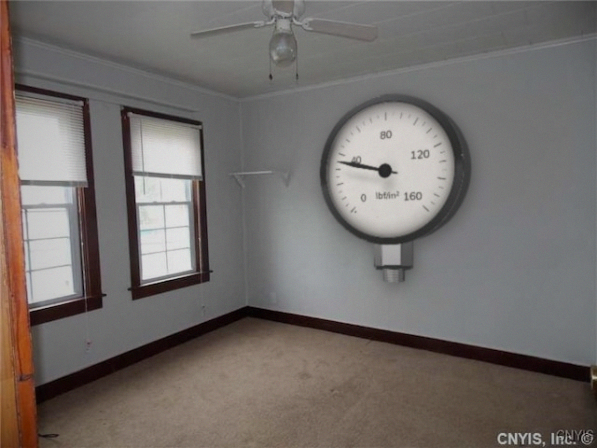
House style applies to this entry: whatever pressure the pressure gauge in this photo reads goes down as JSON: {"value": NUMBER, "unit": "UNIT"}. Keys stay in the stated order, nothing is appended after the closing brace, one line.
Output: {"value": 35, "unit": "psi"}
